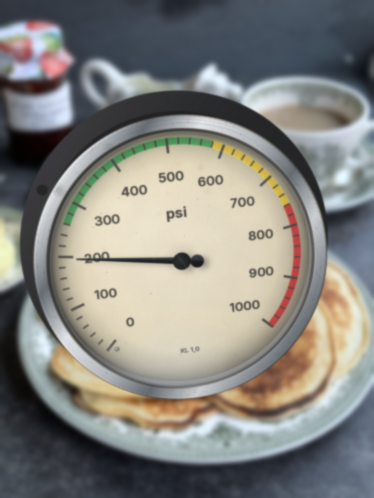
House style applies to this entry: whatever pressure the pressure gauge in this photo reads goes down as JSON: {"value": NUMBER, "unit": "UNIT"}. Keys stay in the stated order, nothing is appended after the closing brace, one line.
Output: {"value": 200, "unit": "psi"}
